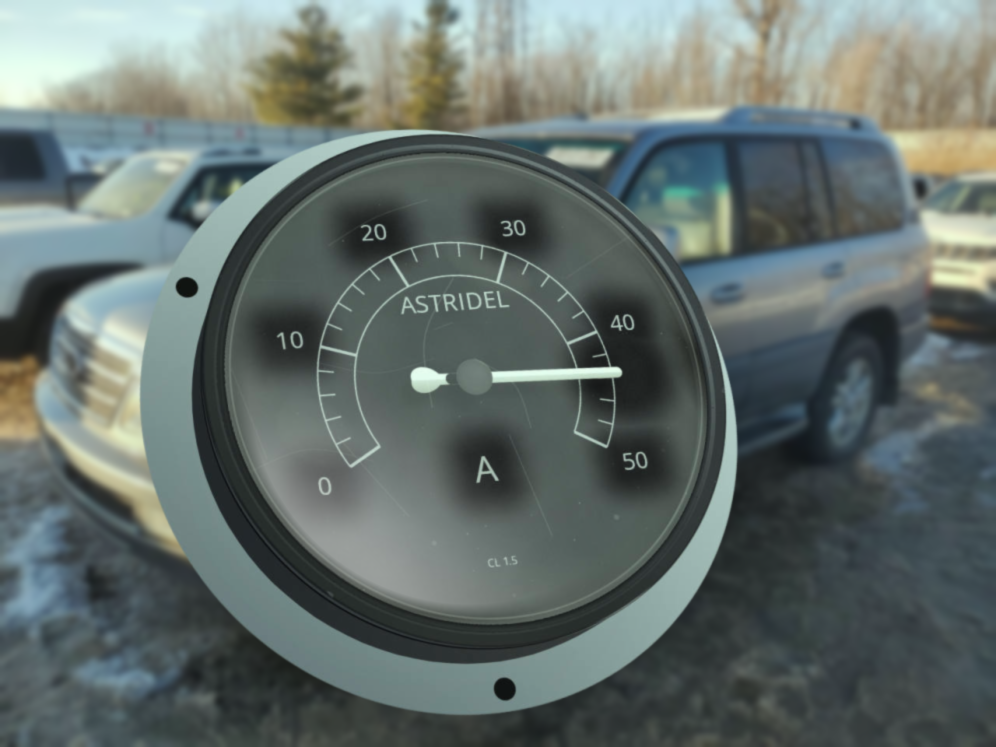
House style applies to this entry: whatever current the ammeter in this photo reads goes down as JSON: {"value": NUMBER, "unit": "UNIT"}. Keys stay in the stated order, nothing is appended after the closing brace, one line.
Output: {"value": 44, "unit": "A"}
